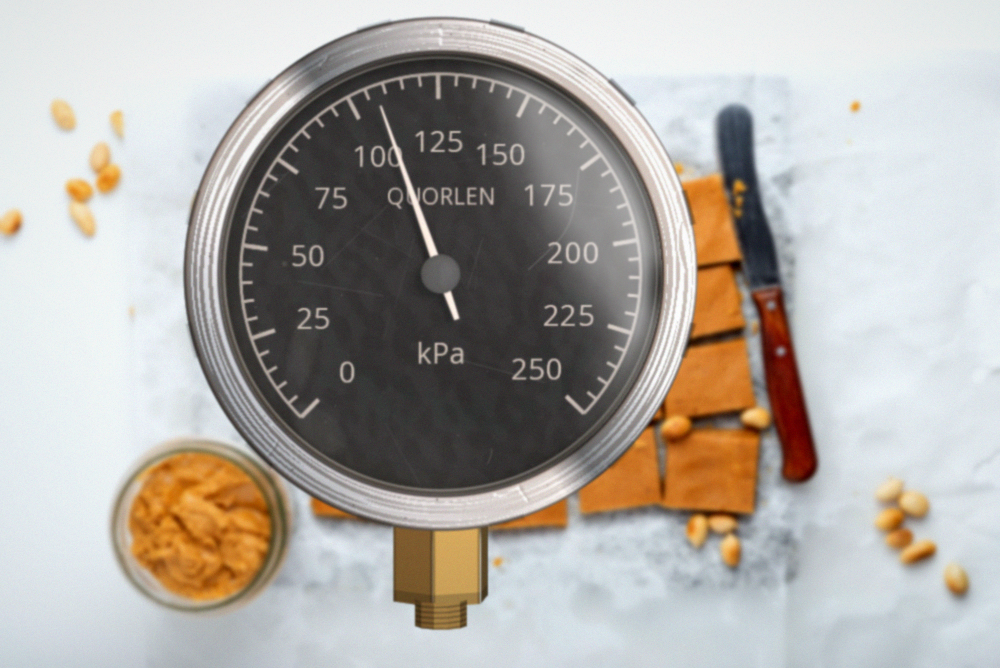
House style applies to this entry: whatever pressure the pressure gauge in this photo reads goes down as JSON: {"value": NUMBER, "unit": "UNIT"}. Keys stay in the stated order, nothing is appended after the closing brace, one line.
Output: {"value": 107.5, "unit": "kPa"}
